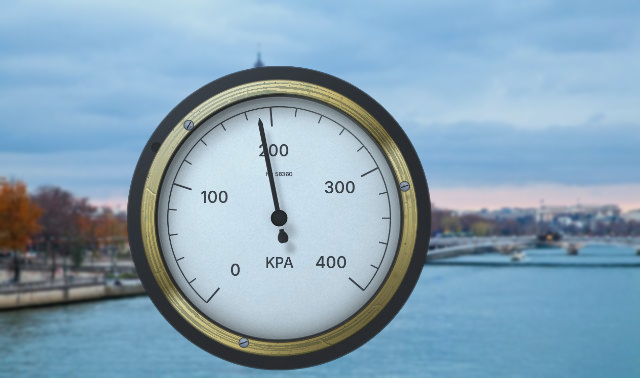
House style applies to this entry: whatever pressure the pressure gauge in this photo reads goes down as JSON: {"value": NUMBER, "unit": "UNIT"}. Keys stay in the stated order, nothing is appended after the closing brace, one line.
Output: {"value": 190, "unit": "kPa"}
